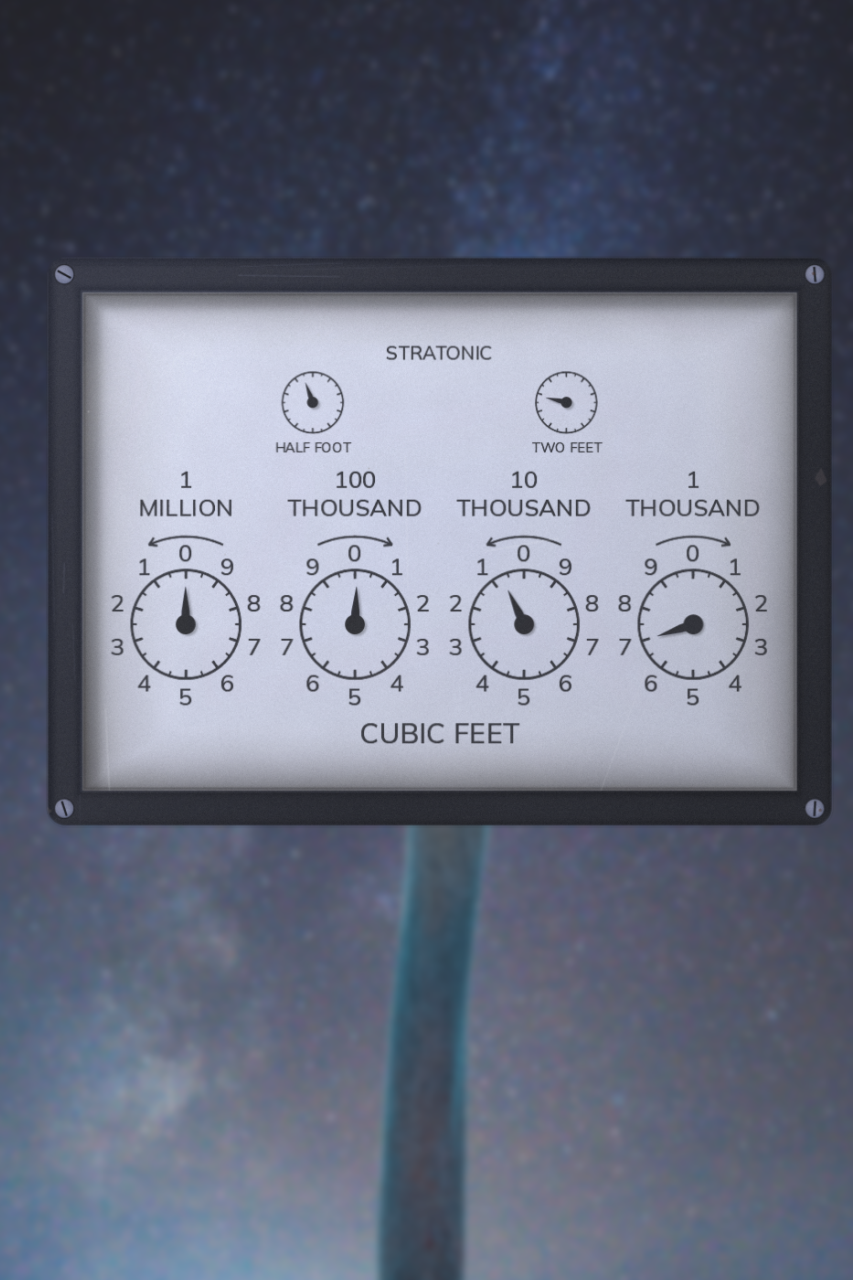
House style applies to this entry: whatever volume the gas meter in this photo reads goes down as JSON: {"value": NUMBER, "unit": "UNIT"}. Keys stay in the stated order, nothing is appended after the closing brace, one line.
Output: {"value": 700, "unit": "ft³"}
